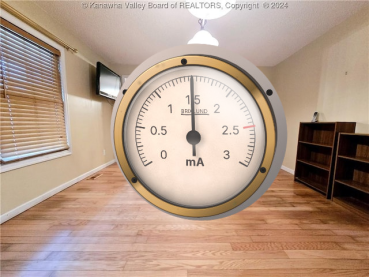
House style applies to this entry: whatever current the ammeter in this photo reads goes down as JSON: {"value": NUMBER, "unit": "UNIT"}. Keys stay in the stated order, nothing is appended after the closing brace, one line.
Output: {"value": 1.5, "unit": "mA"}
